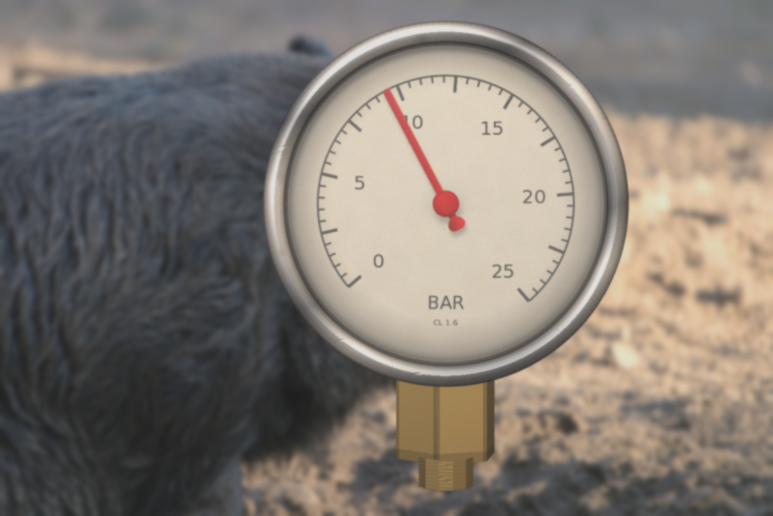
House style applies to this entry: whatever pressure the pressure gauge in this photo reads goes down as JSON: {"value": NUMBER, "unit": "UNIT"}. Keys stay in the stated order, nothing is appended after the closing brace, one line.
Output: {"value": 9.5, "unit": "bar"}
